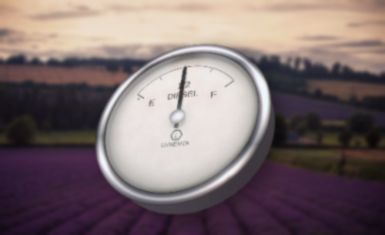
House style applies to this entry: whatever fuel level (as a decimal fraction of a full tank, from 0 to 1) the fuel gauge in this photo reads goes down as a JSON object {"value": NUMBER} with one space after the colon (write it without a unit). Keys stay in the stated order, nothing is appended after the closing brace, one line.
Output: {"value": 0.5}
